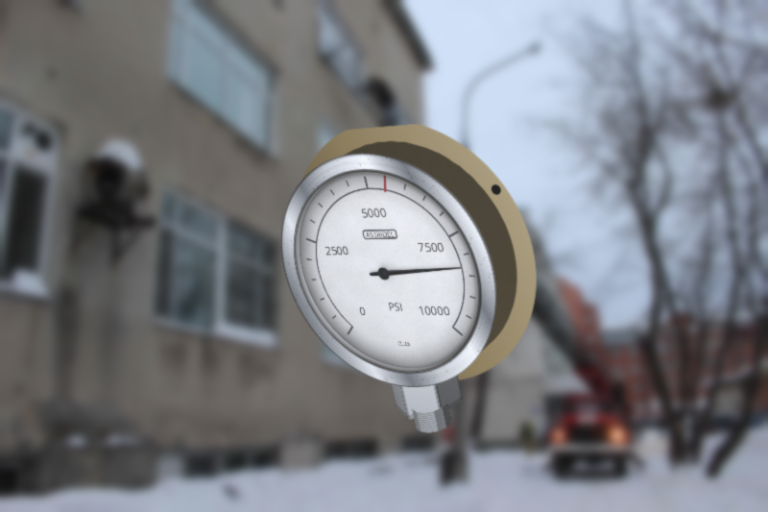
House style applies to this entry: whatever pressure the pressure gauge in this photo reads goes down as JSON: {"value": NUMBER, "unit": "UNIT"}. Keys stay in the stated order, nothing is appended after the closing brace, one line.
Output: {"value": 8250, "unit": "psi"}
